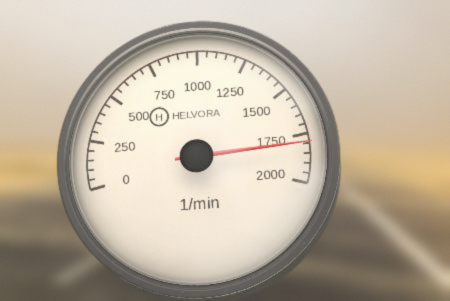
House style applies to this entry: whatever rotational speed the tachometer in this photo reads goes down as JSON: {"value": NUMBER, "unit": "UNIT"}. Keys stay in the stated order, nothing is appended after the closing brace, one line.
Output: {"value": 1800, "unit": "rpm"}
